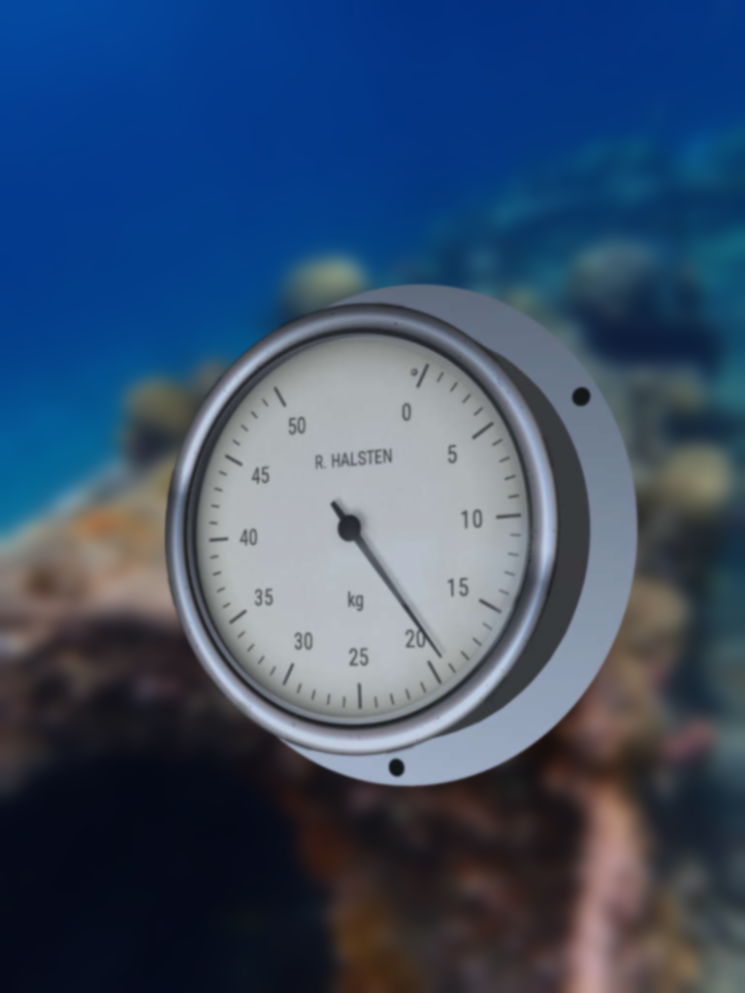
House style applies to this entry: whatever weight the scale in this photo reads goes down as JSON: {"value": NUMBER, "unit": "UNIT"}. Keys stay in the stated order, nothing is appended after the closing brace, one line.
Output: {"value": 19, "unit": "kg"}
